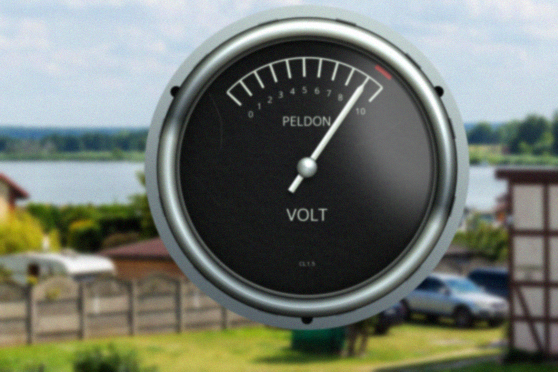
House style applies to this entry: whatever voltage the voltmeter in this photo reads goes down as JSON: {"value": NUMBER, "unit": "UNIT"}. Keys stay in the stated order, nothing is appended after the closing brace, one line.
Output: {"value": 9, "unit": "V"}
